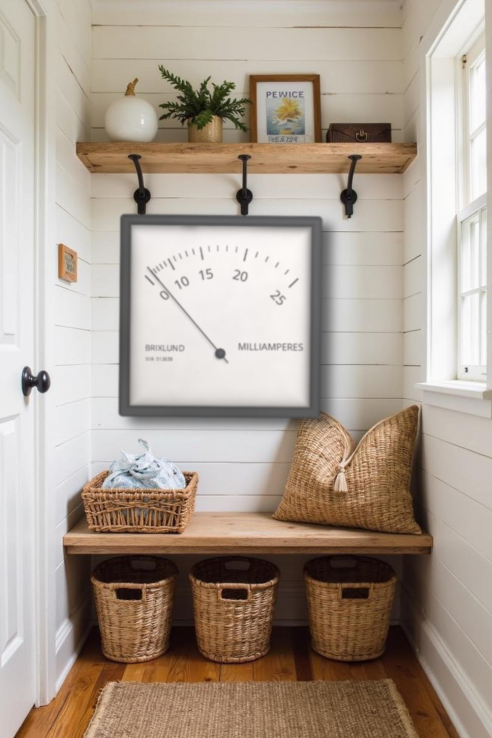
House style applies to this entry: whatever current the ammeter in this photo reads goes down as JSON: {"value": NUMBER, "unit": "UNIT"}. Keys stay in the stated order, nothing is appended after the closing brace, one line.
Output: {"value": 5, "unit": "mA"}
